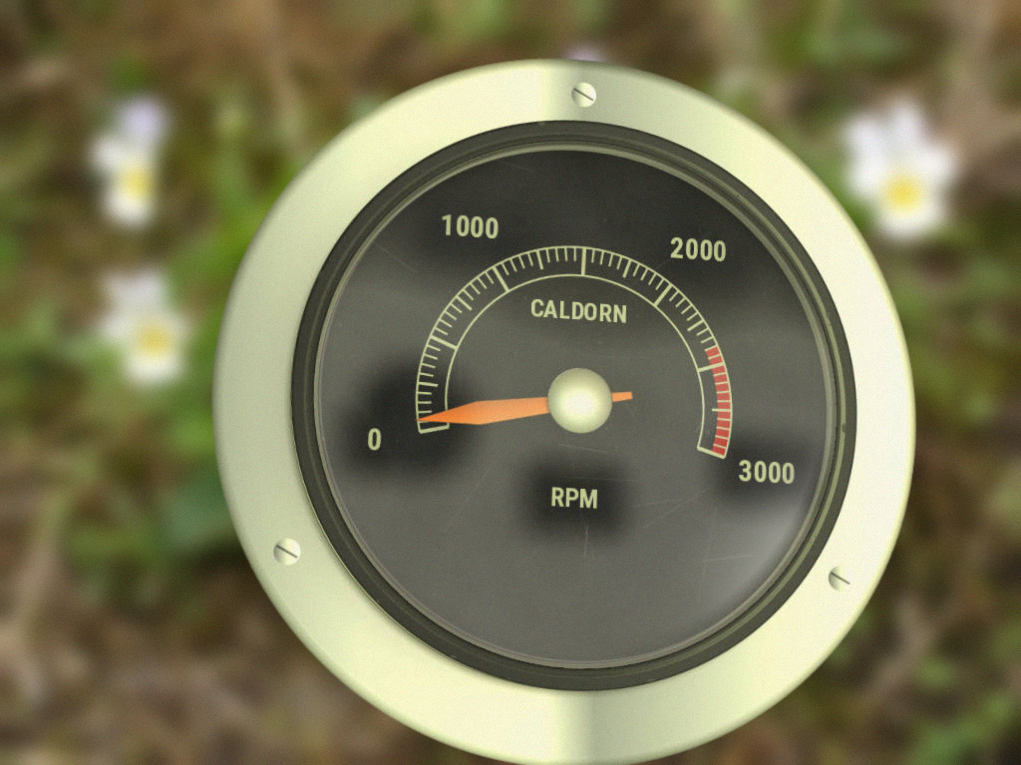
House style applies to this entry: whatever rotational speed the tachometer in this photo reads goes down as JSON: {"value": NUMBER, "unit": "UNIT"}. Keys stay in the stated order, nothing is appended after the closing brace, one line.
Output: {"value": 50, "unit": "rpm"}
